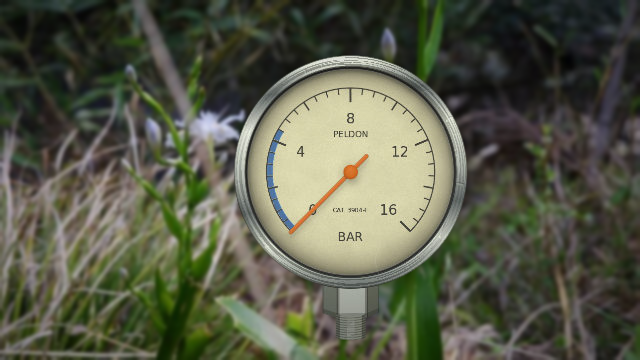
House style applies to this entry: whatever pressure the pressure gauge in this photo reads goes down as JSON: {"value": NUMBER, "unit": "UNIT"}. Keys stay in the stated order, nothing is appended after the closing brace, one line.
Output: {"value": 0, "unit": "bar"}
